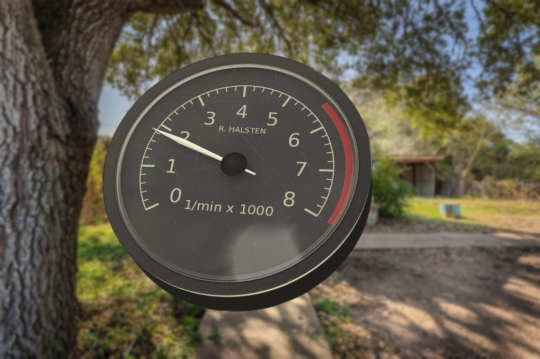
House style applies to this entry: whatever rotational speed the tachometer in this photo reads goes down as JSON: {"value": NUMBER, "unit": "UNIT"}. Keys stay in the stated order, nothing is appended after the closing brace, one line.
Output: {"value": 1800, "unit": "rpm"}
